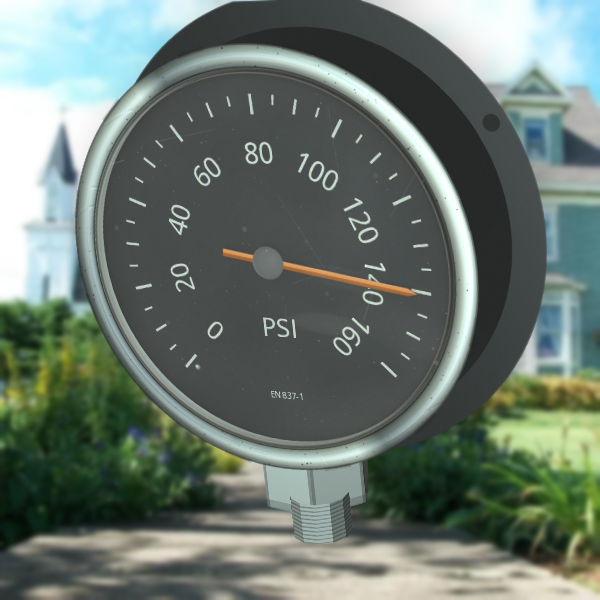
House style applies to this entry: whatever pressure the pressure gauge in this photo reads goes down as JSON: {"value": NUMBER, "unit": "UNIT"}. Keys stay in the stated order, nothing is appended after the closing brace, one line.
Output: {"value": 140, "unit": "psi"}
